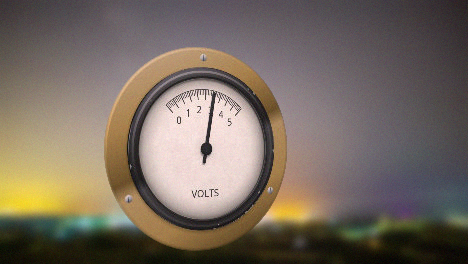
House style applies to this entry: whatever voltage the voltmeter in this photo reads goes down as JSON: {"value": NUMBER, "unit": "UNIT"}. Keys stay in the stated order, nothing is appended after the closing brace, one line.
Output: {"value": 3, "unit": "V"}
